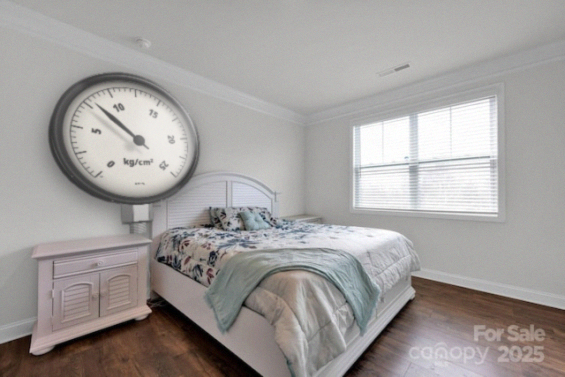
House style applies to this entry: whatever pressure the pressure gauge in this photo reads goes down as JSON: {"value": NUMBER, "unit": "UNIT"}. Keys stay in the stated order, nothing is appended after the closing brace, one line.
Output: {"value": 8, "unit": "kg/cm²"}
